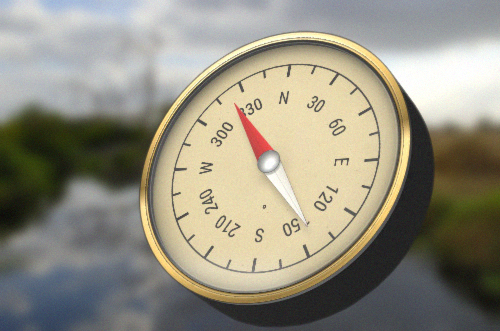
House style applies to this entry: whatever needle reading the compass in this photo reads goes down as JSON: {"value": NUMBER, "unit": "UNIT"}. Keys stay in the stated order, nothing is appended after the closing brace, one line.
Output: {"value": 322.5, "unit": "°"}
